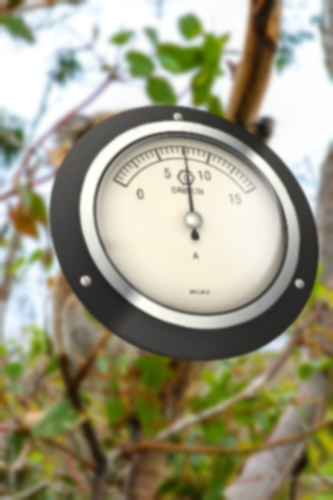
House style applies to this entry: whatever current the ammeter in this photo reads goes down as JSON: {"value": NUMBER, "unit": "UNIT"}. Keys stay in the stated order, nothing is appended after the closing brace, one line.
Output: {"value": 7.5, "unit": "A"}
